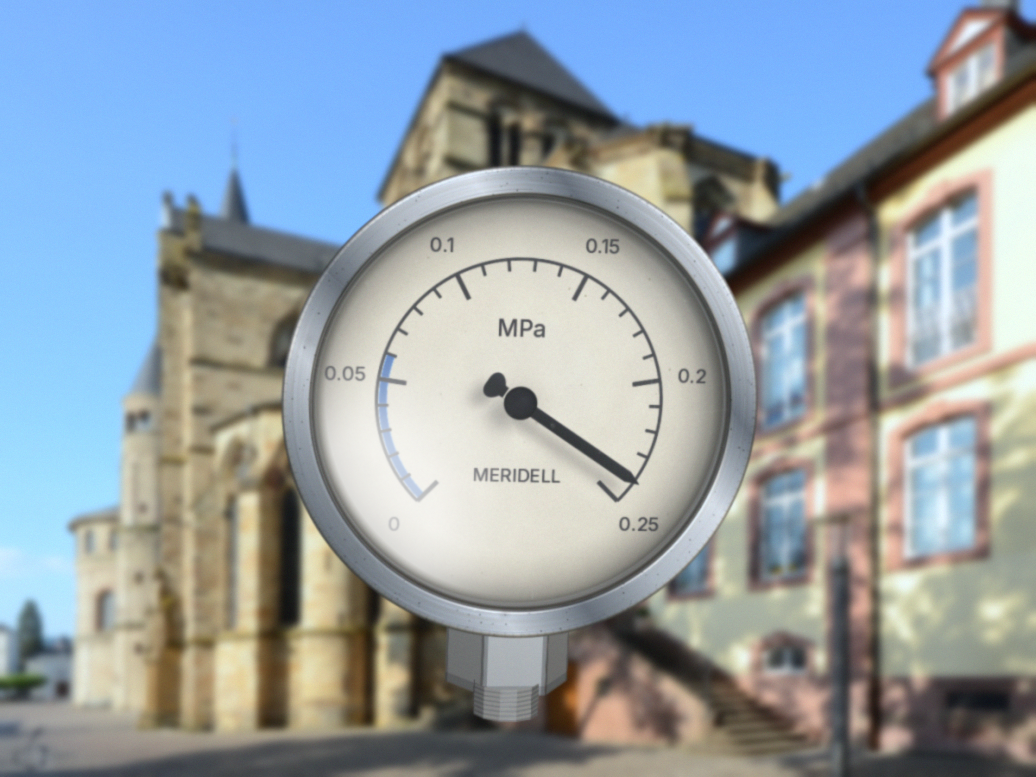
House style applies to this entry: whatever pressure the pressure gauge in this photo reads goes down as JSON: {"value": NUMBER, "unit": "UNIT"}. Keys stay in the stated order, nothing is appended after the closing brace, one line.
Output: {"value": 0.24, "unit": "MPa"}
